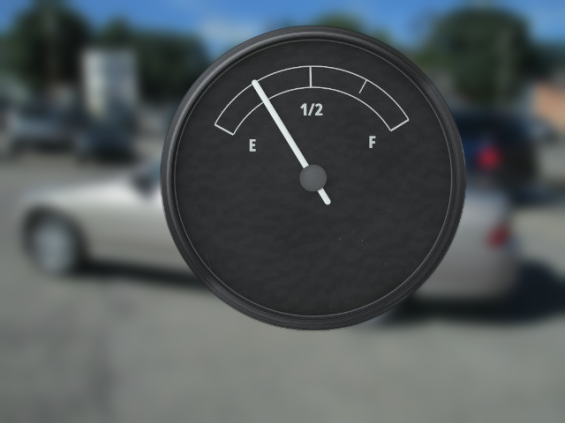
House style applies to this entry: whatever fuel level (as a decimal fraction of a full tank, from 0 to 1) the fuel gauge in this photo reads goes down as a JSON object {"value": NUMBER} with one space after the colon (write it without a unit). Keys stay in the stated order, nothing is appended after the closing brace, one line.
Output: {"value": 0.25}
